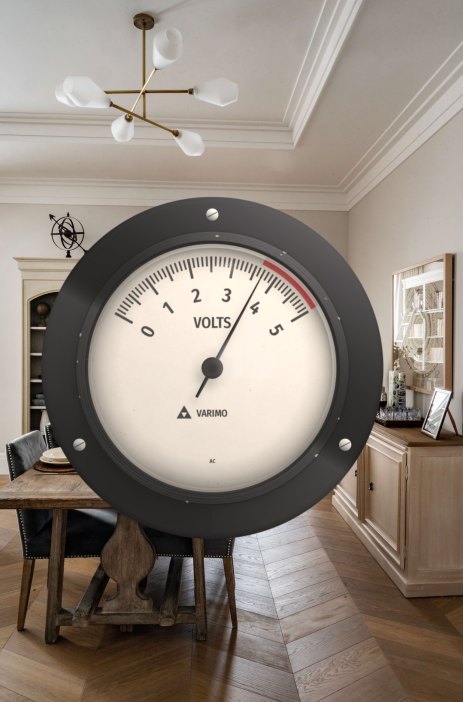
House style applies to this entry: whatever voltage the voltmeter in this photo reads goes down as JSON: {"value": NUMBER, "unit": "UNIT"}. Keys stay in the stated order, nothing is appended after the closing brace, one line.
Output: {"value": 3.7, "unit": "V"}
